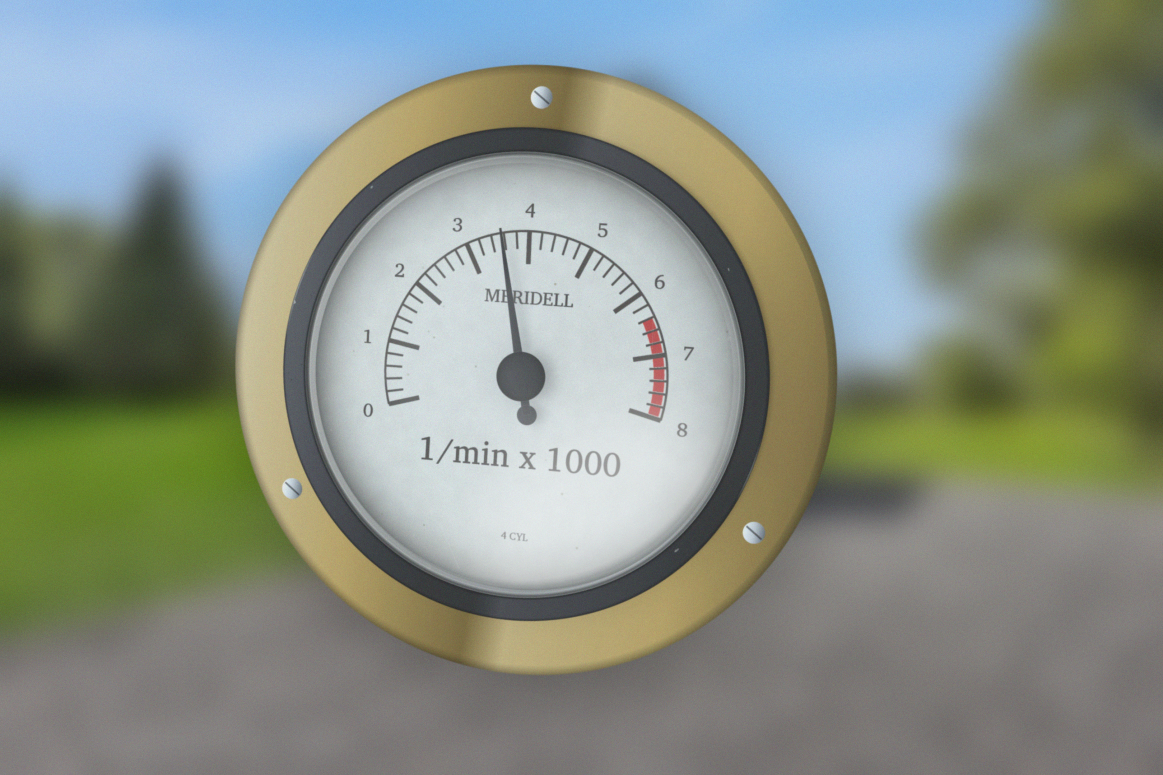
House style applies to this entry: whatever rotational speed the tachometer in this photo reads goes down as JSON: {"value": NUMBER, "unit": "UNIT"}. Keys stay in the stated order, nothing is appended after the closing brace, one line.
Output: {"value": 3600, "unit": "rpm"}
